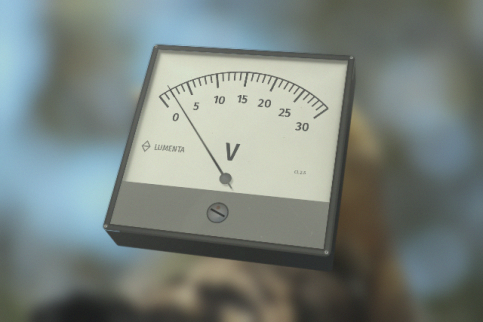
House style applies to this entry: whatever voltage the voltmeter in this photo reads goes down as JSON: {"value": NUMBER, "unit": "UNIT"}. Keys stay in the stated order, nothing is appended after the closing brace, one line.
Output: {"value": 2, "unit": "V"}
